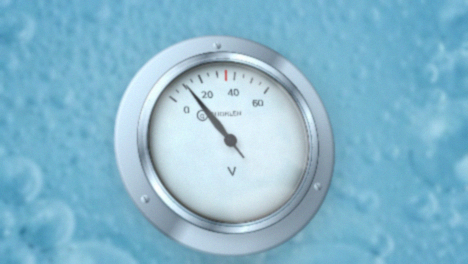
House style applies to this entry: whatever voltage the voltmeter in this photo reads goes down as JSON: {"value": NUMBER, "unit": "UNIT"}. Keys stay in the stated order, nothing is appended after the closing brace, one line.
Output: {"value": 10, "unit": "V"}
